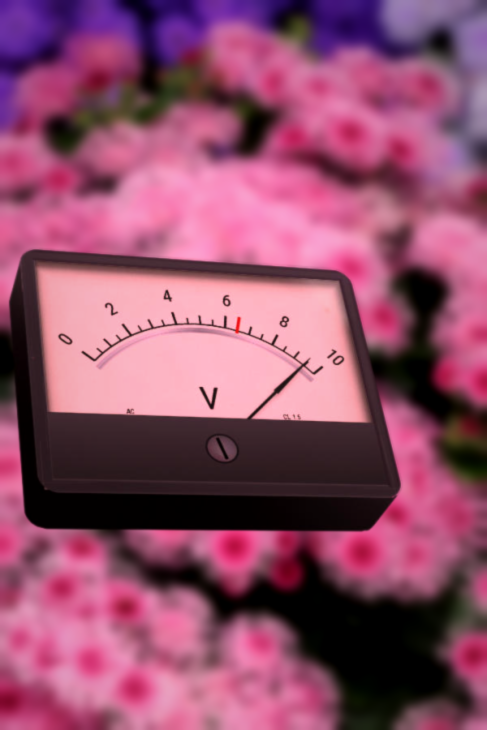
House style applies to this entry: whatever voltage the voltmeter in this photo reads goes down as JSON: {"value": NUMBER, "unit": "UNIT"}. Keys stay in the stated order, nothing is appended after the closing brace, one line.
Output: {"value": 9.5, "unit": "V"}
